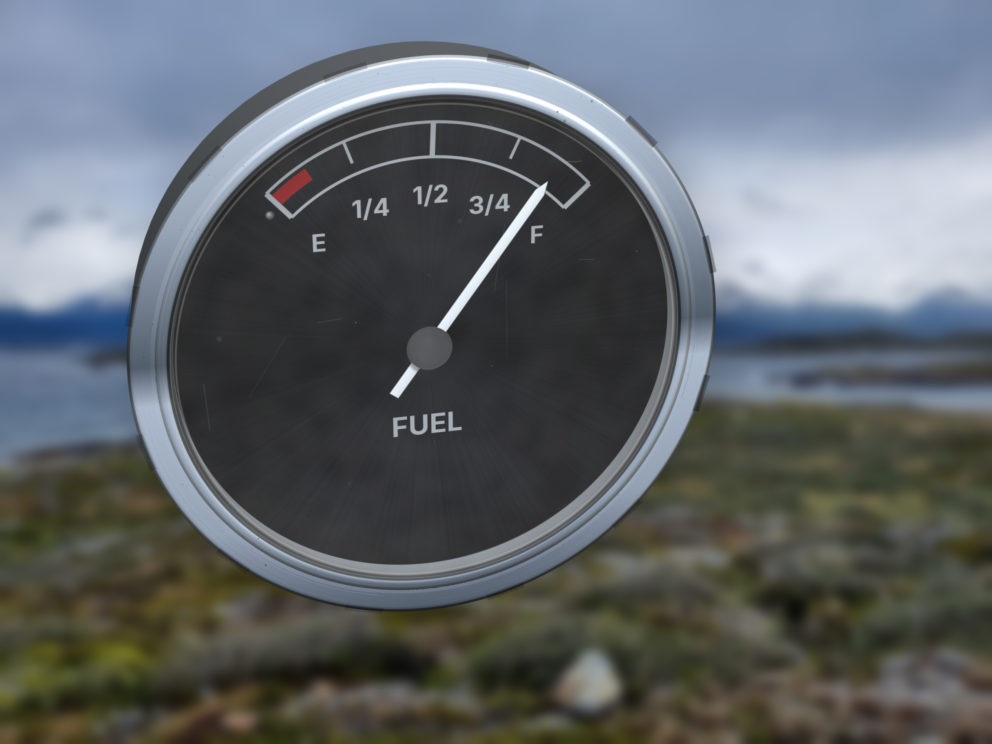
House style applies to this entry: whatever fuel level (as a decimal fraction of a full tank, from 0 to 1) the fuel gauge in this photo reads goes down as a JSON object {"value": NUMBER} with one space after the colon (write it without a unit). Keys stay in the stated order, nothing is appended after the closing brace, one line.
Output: {"value": 0.875}
